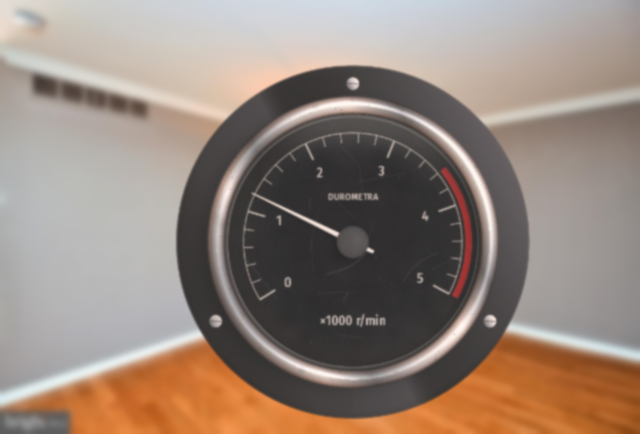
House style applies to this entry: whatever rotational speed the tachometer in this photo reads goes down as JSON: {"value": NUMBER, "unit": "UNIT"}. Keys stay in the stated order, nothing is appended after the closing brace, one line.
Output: {"value": 1200, "unit": "rpm"}
